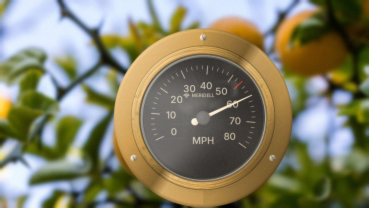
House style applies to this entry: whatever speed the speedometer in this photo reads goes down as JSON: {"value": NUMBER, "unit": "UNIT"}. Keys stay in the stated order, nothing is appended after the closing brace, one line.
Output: {"value": 60, "unit": "mph"}
